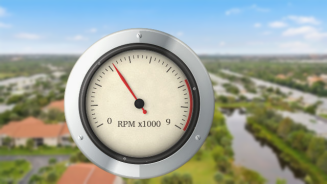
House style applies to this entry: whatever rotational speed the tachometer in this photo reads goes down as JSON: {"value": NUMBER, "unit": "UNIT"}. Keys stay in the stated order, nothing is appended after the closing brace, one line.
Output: {"value": 3200, "unit": "rpm"}
